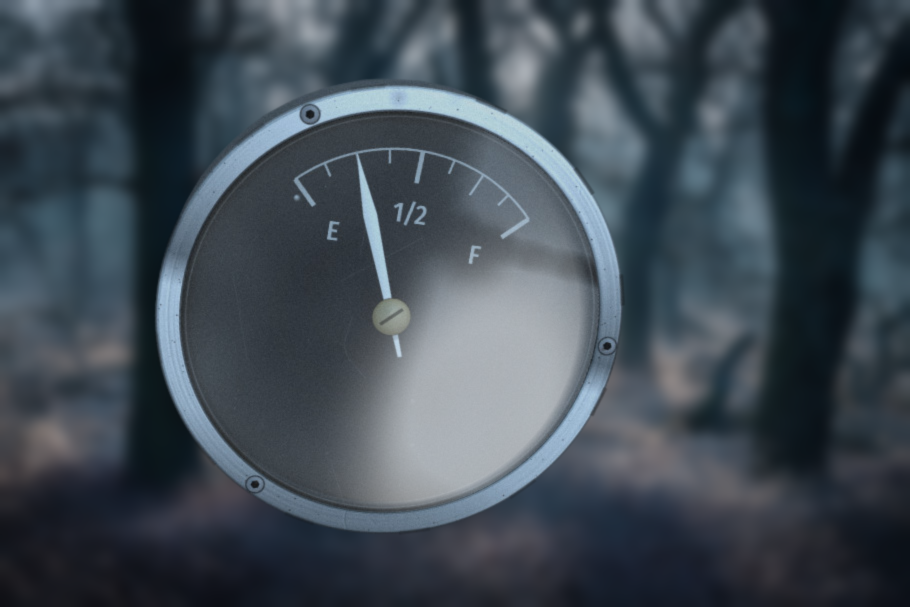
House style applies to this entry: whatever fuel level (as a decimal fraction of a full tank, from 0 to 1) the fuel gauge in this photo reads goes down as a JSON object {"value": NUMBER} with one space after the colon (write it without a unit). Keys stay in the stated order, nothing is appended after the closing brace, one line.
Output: {"value": 0.25}
